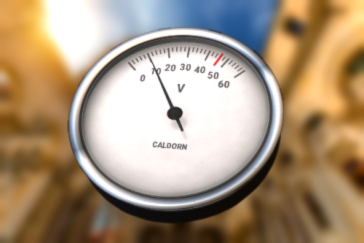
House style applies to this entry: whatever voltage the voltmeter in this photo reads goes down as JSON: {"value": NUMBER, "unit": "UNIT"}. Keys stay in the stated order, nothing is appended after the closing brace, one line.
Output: {"value": 10, "unit": "V"}
